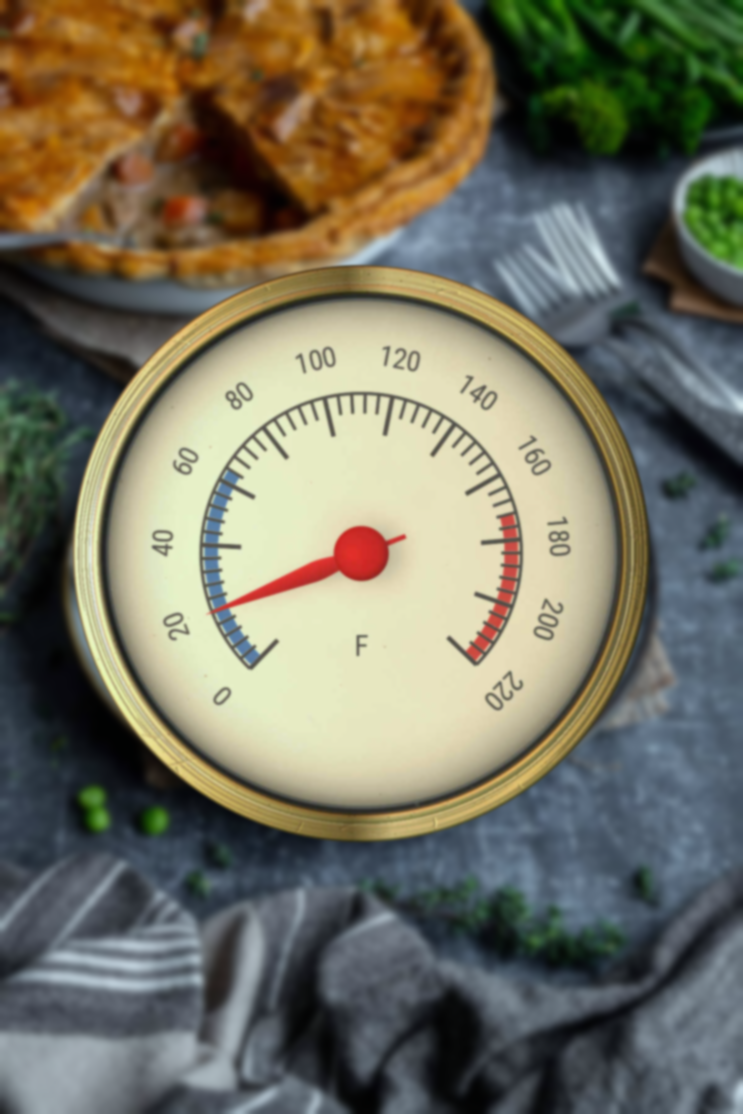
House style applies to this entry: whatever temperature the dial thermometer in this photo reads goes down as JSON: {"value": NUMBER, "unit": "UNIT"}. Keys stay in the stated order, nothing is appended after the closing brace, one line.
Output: {"value": 20, "unit": "°F"}
